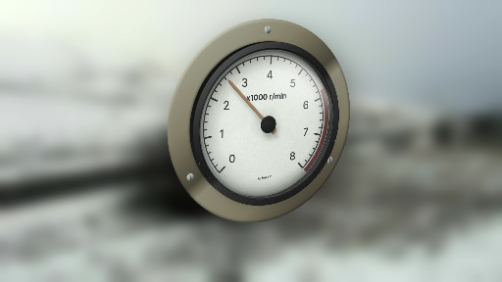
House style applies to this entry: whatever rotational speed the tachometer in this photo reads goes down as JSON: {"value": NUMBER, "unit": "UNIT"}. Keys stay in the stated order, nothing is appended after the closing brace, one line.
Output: {"value": 2600, "unit": "rpm"}
